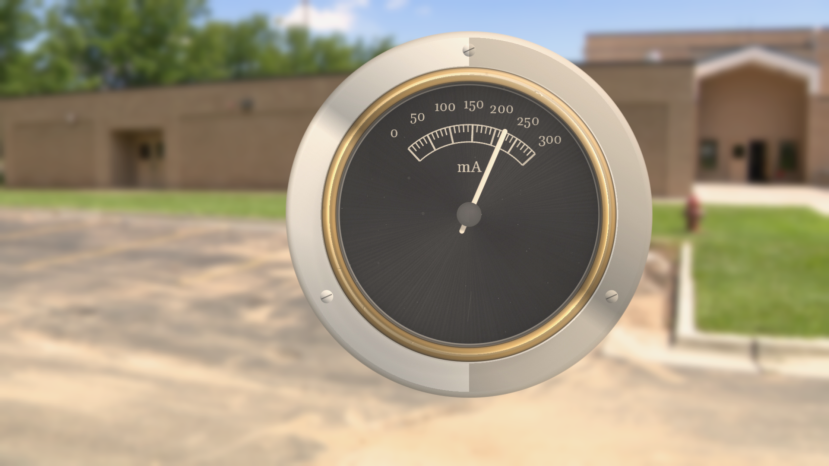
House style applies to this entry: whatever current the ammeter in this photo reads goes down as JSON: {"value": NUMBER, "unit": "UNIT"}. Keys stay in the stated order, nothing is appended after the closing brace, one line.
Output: {"value": 220, "unit": "mA"}
